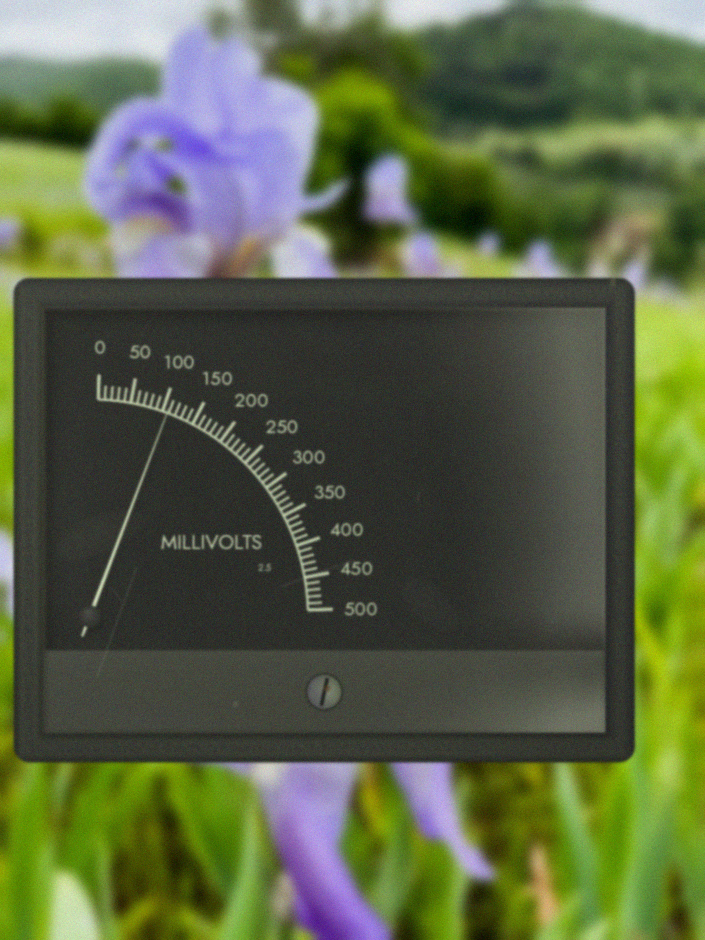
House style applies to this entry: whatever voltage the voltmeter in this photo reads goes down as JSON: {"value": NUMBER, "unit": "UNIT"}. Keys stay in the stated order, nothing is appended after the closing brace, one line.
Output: {"value": 110, "unit": "mV"}
